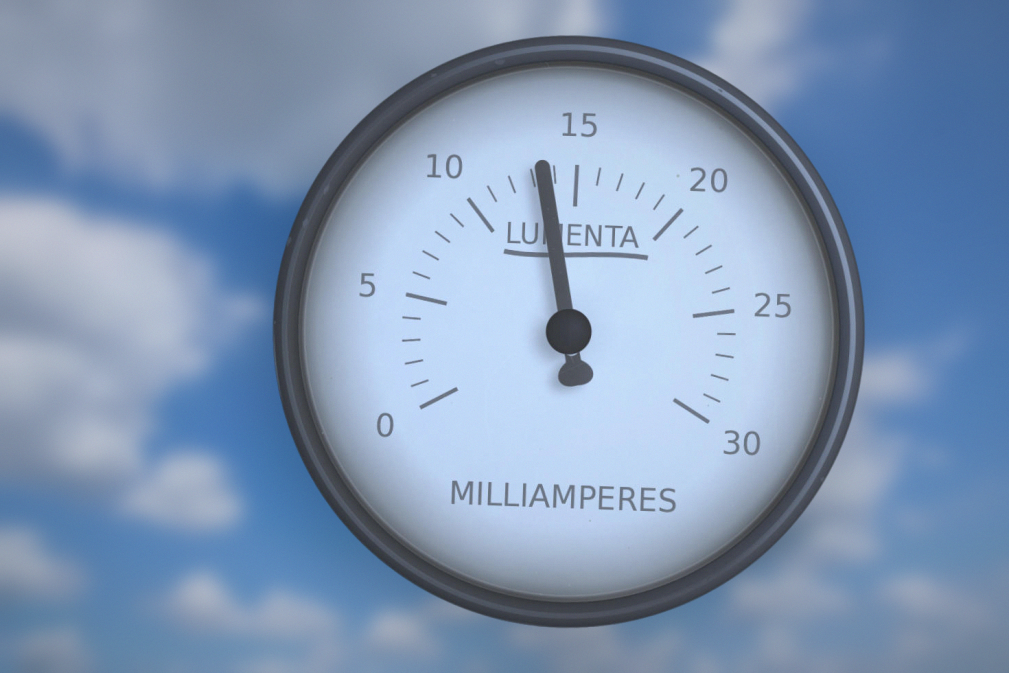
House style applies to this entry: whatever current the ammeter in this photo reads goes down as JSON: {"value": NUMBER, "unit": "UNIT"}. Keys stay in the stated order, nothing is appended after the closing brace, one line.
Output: {"value": 13.5, "unit": "mA"}
